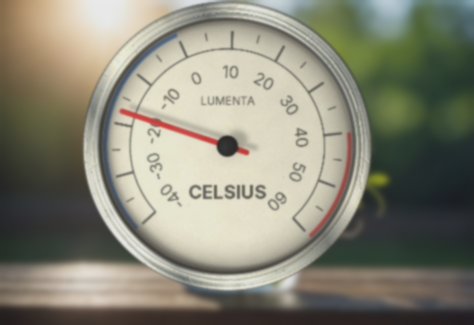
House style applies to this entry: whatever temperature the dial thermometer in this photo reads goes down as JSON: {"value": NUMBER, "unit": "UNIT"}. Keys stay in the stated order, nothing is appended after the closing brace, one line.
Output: {"value": -17.5, "unit": "°C"}
